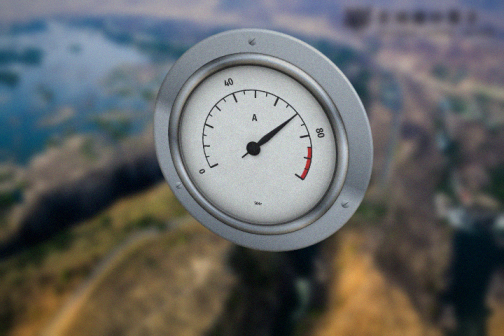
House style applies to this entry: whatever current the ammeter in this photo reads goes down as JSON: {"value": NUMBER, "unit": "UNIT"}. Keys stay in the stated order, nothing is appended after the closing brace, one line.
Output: {"value": 70, "unit": "A"}
